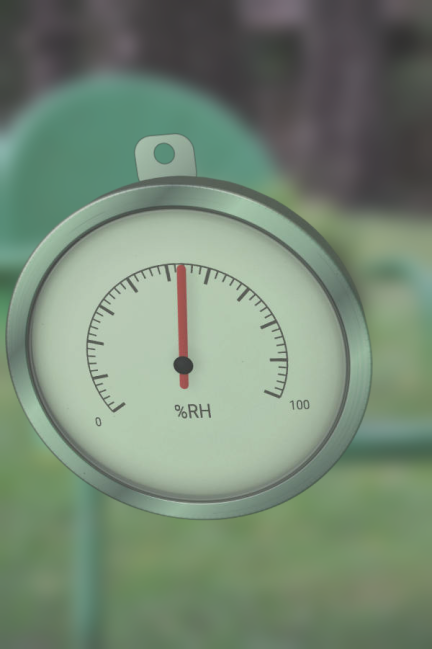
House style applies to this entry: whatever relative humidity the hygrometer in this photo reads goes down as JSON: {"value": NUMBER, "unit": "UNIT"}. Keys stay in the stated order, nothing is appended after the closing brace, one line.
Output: {"value": 54, "unit": "%"}
